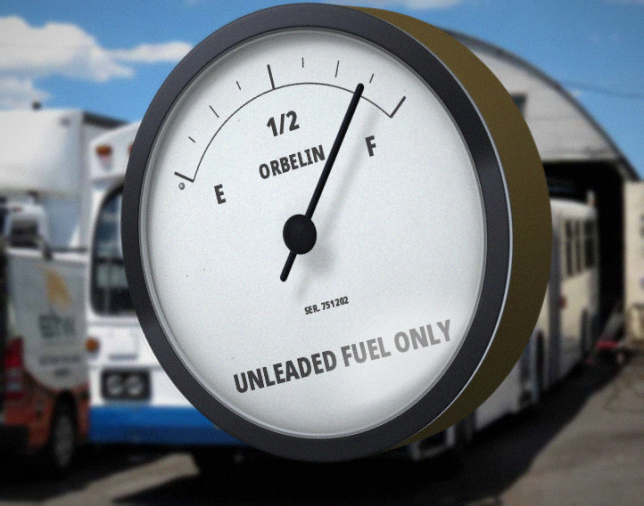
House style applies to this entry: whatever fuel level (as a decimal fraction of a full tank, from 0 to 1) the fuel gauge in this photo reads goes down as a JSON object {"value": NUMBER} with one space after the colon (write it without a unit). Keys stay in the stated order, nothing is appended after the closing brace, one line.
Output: {"value": 0.875}
